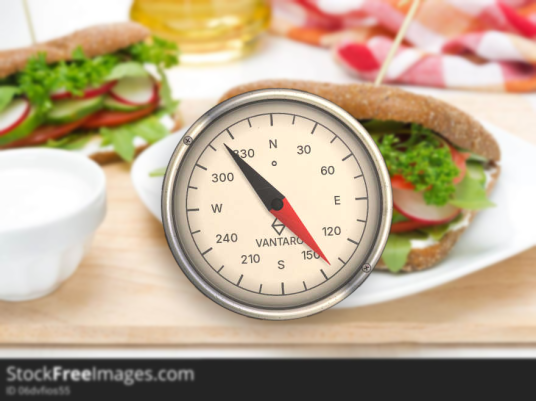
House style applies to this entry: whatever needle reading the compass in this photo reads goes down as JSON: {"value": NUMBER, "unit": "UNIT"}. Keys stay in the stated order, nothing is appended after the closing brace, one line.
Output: {"value": 142.5, "unit": "°"}
